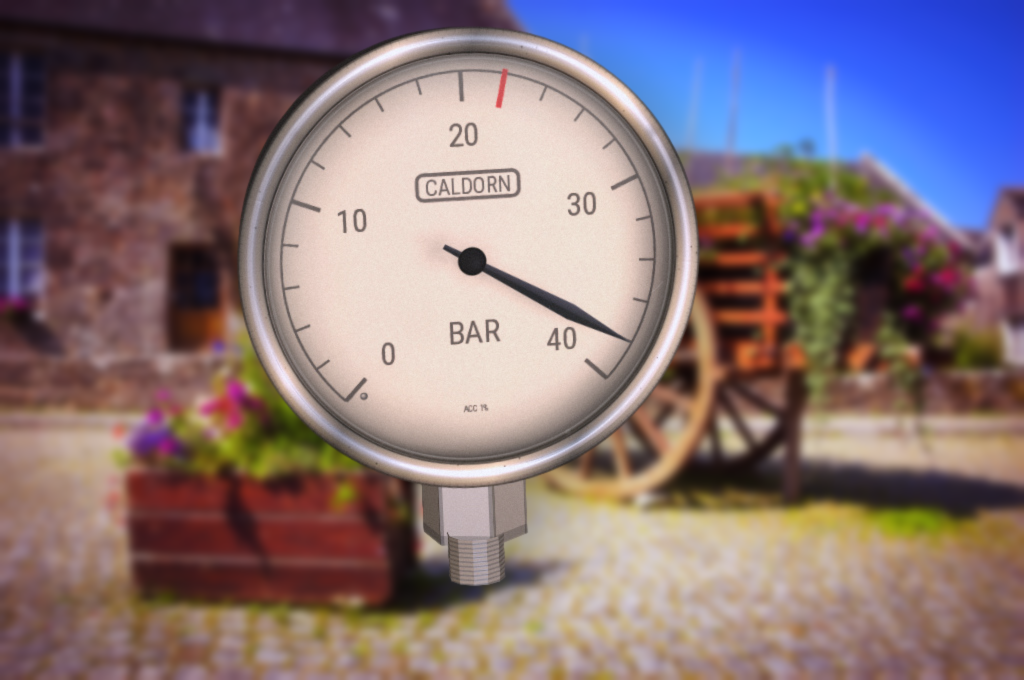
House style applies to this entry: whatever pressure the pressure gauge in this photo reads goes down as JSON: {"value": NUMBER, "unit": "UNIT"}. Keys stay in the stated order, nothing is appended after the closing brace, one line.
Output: {"value": 38, "unit": "bar"}
